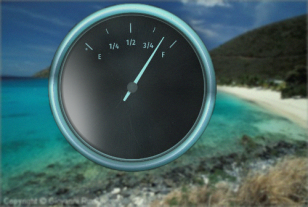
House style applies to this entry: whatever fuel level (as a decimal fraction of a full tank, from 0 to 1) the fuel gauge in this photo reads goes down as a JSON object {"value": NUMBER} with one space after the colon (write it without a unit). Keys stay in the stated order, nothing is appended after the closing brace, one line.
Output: {"value": 0.875}
